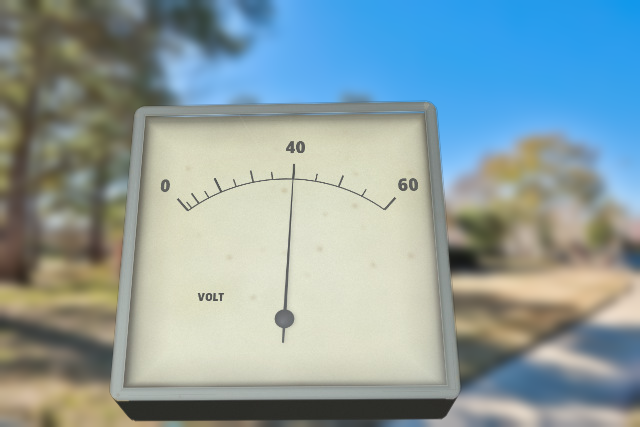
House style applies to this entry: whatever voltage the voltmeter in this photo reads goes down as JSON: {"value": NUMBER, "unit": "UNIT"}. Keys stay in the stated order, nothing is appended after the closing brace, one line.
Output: {"value": 40, "unit": "V"}
